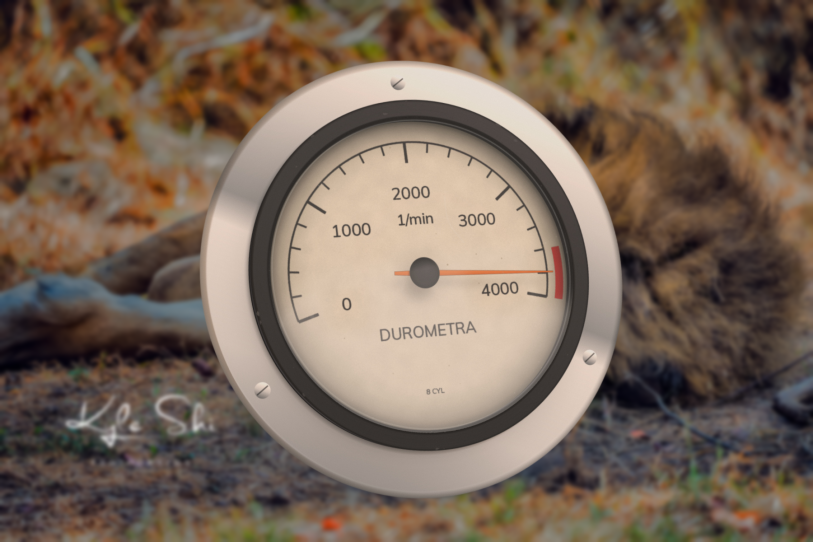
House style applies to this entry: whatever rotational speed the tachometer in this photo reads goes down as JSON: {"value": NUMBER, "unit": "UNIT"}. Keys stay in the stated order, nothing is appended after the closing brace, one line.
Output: {"value": 3800, "unit": "rpm"}
